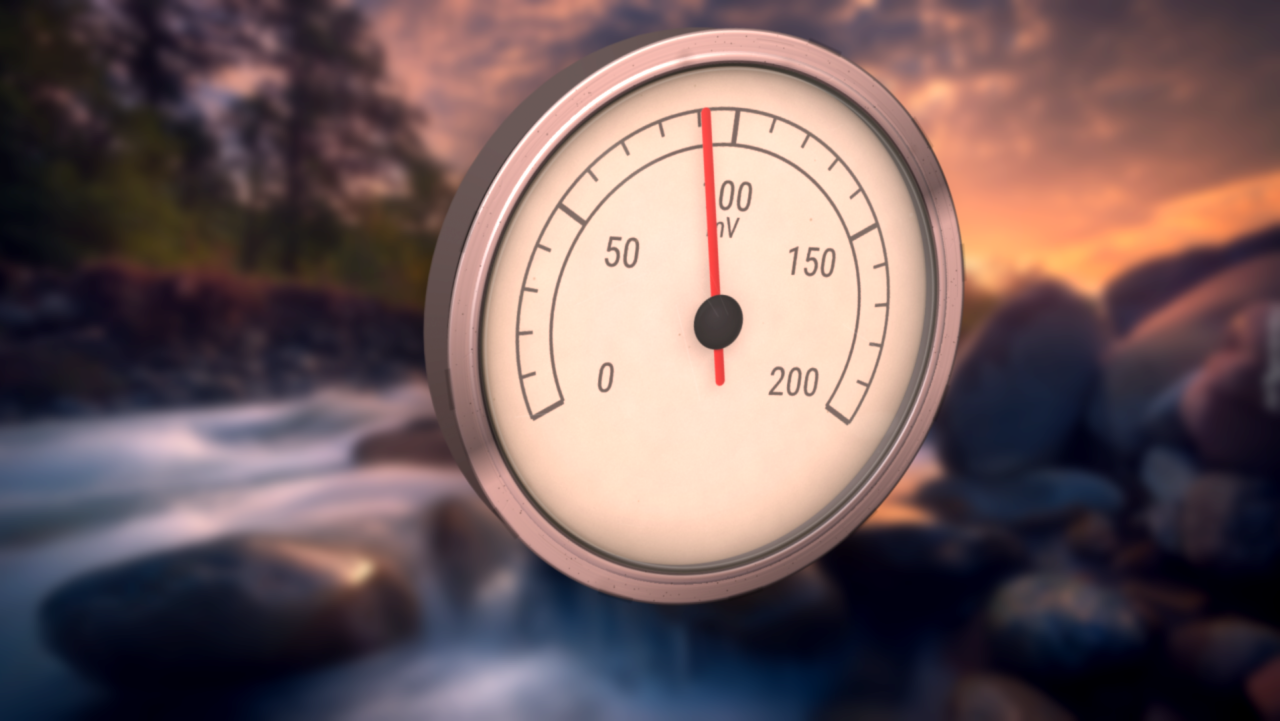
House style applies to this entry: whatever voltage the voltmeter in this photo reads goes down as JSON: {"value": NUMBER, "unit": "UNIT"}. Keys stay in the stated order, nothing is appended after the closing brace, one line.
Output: {"value": 90, "unit": "mV"}
